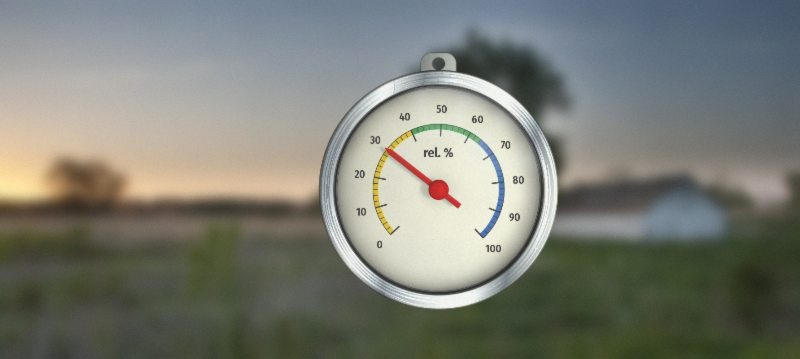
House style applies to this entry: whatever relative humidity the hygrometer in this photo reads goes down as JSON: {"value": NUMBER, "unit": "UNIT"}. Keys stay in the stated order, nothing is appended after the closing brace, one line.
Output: {"value": 30, "unit": "%"}
